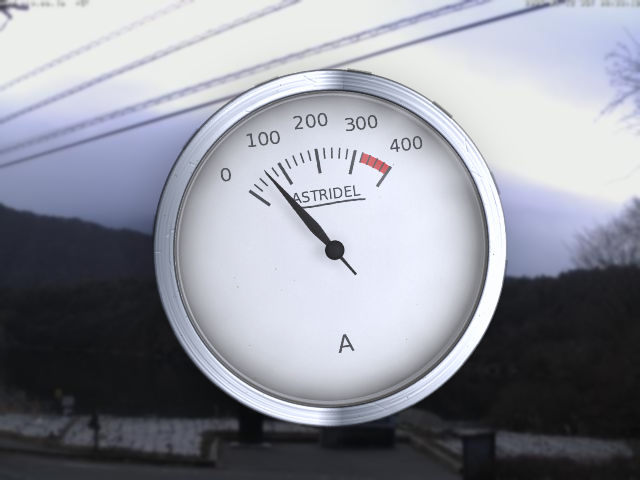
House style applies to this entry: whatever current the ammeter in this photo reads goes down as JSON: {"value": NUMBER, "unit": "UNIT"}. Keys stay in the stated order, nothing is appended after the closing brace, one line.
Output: {"value": 60, "unit": "A"}
